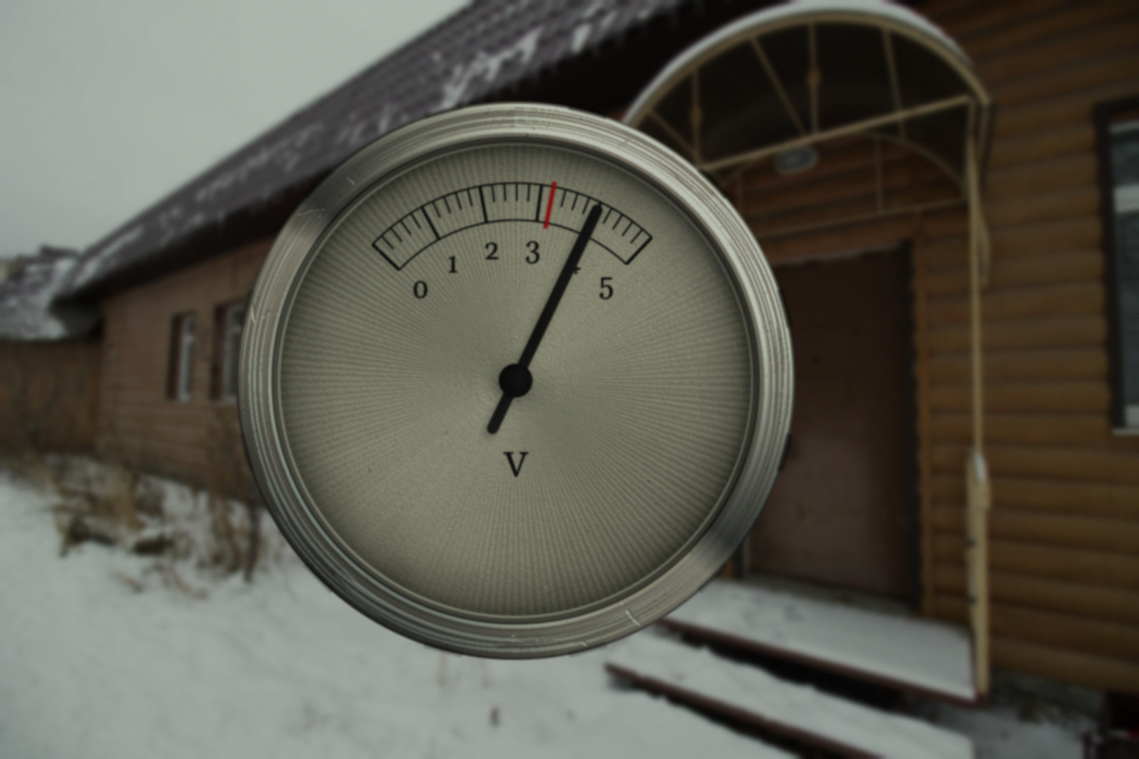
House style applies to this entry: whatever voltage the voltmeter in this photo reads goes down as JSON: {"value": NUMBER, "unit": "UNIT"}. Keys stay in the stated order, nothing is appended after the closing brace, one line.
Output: {"value": 4, "unit": "V"}
